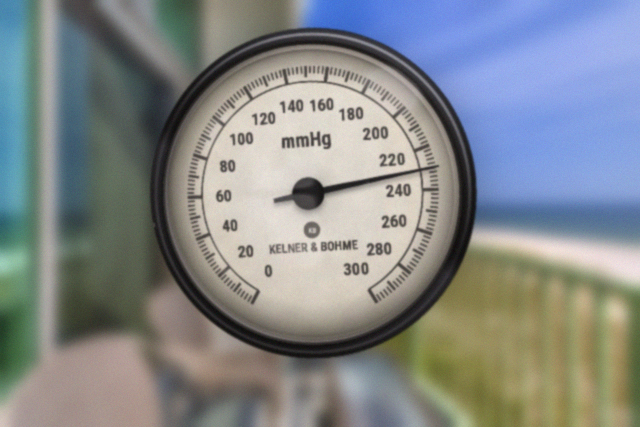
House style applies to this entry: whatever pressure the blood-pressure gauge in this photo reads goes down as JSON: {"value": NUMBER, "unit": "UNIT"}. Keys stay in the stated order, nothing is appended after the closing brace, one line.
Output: {"value": 230, "unit": "mmHg"}
